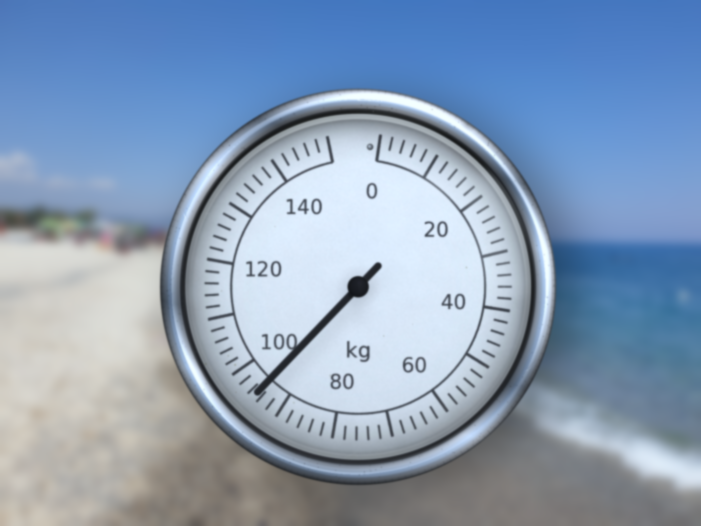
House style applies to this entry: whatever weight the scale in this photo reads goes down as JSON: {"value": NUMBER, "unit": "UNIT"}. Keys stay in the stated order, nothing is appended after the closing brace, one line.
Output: {"value": 95, "unit": "kg"}
